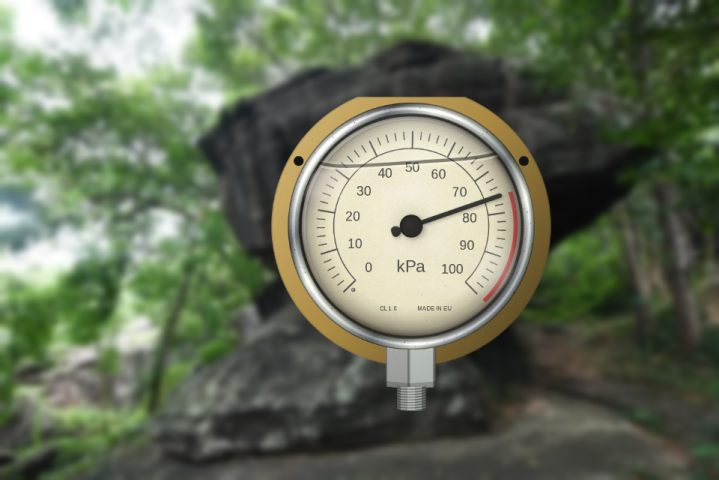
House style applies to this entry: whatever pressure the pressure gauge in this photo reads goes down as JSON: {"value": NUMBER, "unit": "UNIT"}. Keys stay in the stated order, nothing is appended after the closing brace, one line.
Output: {"value": 76, "unit": "kPa"}
